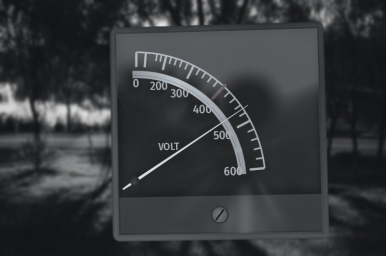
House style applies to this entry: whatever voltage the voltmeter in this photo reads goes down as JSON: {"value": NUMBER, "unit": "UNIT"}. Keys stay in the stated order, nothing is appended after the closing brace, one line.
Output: {"value": 470, "unit": "V"}
